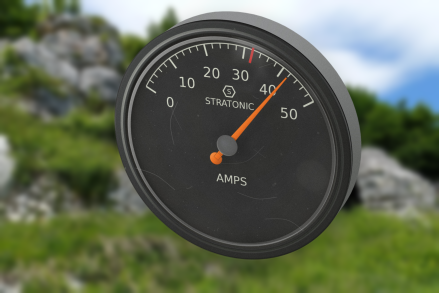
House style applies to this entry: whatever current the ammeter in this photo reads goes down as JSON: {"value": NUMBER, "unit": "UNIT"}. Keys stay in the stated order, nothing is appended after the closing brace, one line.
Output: {"value": 42, "unit": "A"}
